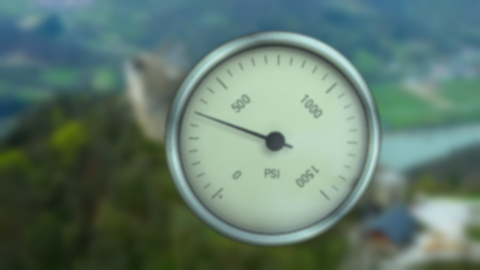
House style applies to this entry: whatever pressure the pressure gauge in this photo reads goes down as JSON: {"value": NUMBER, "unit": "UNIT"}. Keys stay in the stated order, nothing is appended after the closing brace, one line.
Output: {"value": 350, "unit": "psi"}
